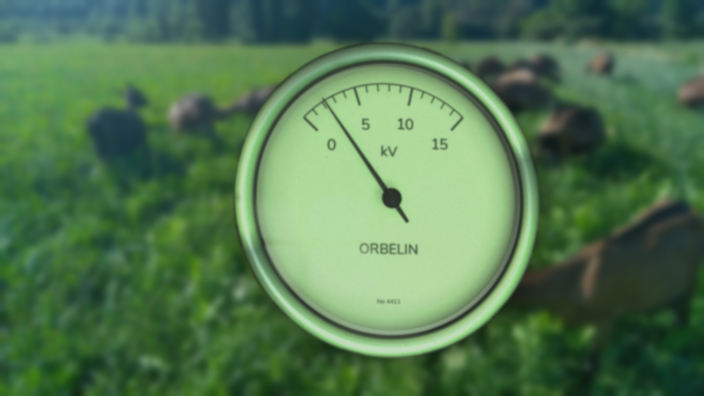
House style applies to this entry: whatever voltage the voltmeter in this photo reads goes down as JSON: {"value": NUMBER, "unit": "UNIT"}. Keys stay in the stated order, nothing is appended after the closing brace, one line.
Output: {"value": 2, "unit": "kV"}
